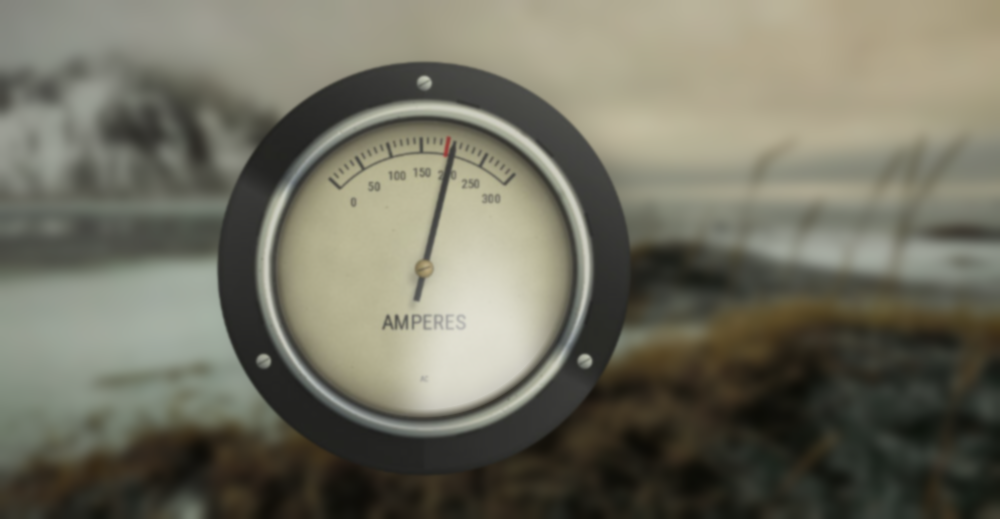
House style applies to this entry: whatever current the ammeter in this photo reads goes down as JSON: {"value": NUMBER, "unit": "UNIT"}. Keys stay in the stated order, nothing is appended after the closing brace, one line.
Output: {"value": 200, "unit": "A"}
